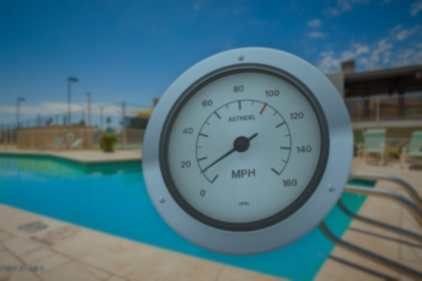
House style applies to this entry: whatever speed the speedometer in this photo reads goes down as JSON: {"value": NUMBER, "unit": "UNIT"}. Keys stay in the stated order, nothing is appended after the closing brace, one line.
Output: {"value": 10, "unit": "mph"}
